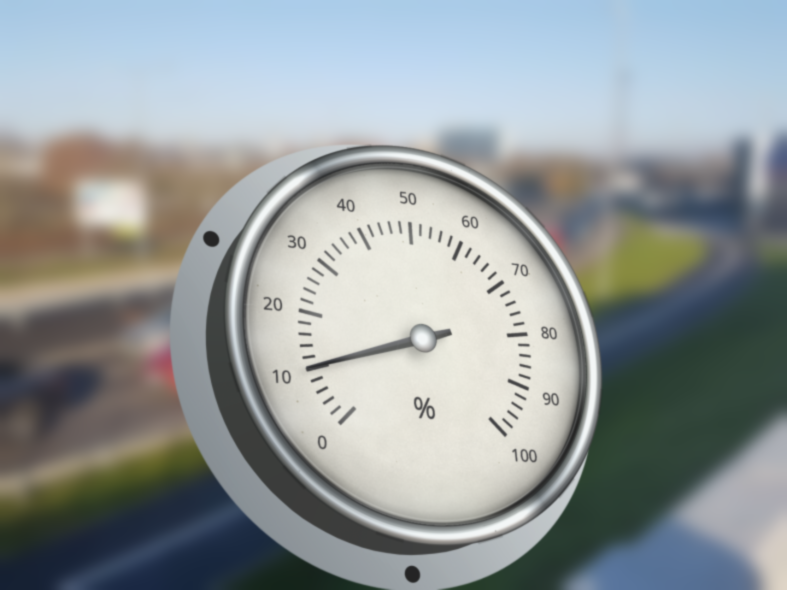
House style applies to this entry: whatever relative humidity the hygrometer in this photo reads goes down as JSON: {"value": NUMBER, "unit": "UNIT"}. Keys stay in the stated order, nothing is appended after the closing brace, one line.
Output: {"value": 10, "unit": "%"}
